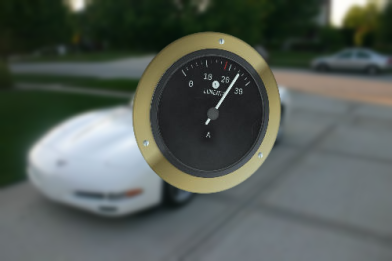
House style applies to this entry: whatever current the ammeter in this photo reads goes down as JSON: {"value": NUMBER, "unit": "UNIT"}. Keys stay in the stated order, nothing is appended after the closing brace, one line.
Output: {"value": 24, "unit": "A"}
